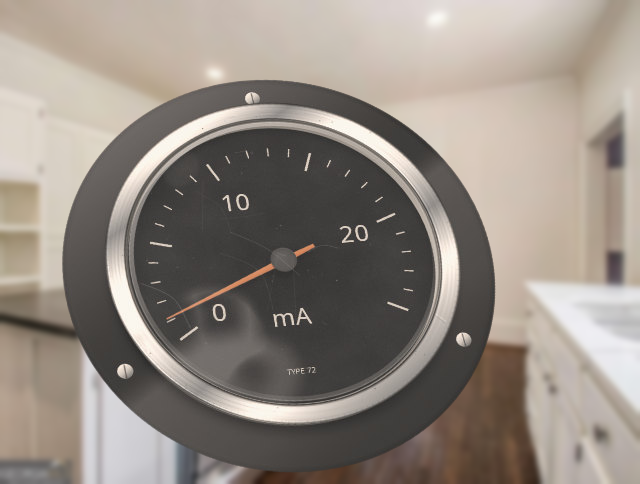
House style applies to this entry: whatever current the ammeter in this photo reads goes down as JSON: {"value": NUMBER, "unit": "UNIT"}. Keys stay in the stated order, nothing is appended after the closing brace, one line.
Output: {"value": 1, "unit": "mA"}
